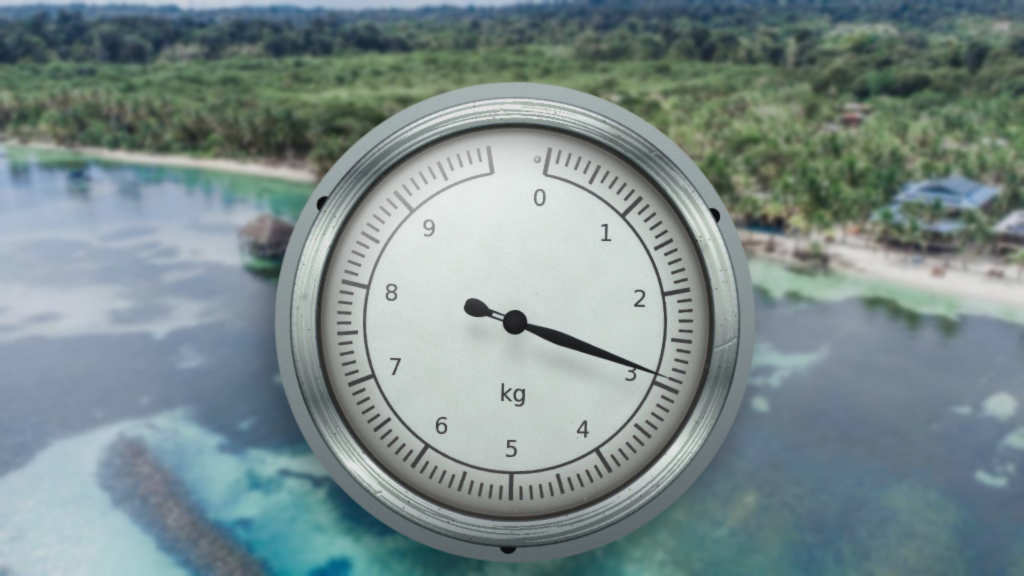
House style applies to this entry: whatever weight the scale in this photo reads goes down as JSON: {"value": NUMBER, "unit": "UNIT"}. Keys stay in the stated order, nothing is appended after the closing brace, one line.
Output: {"value": 2.9, "unit": "kg"}
